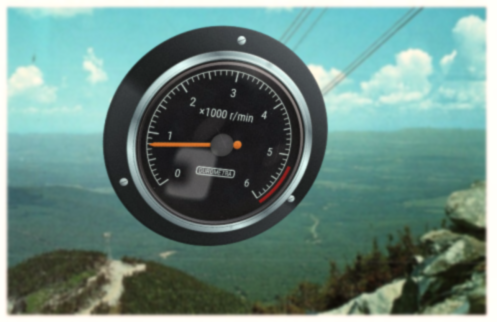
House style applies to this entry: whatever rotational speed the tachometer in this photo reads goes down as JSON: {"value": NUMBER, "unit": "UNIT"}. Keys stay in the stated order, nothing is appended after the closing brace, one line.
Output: {"value": 800, "unit": "rpm"}
